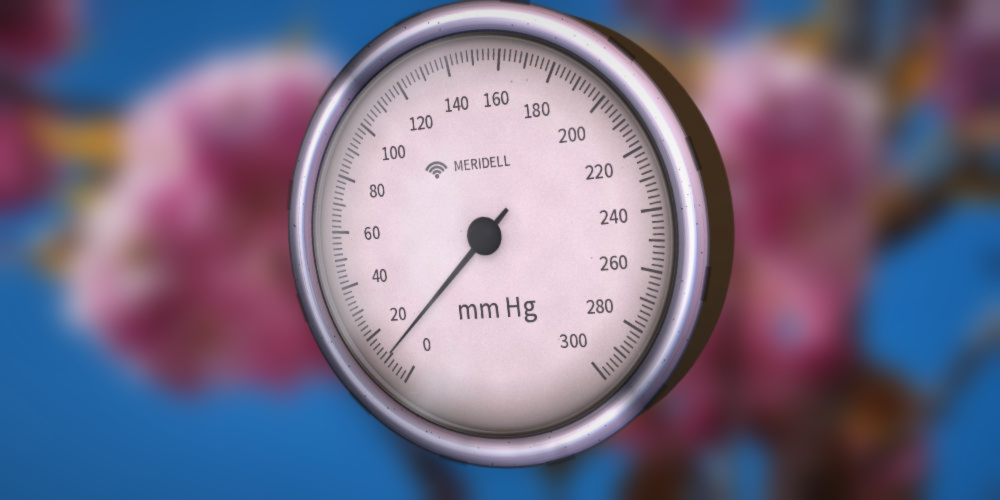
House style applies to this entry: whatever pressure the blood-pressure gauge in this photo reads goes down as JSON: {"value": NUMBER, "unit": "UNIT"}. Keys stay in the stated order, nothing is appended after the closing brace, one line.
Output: {"value": 10, "unit": "mmHg"}
